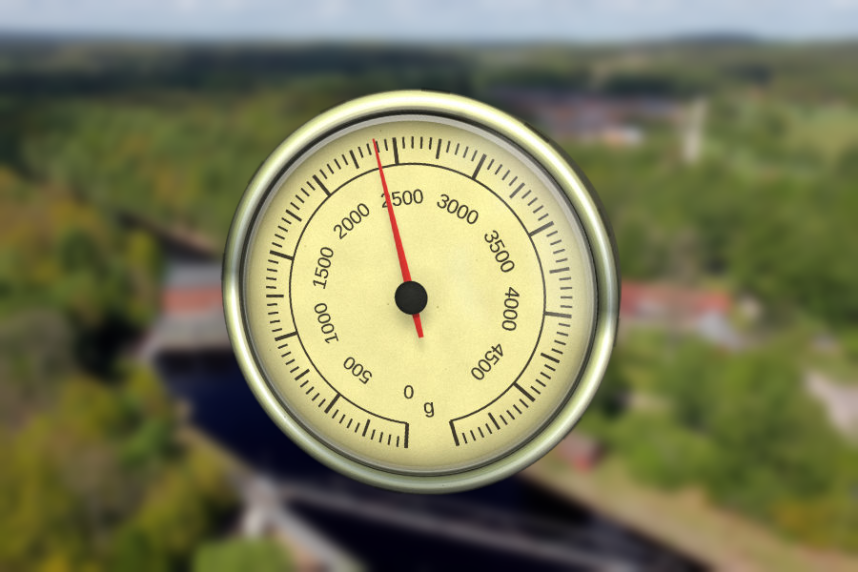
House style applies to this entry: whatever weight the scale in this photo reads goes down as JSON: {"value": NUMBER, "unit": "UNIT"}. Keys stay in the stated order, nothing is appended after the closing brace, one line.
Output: {"value": 2400, "unit": "g"}
